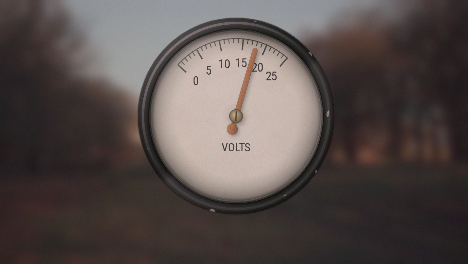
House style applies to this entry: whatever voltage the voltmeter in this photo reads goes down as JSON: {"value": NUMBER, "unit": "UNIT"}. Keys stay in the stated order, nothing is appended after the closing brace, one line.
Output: {"value": 18, "unit": "V"}
